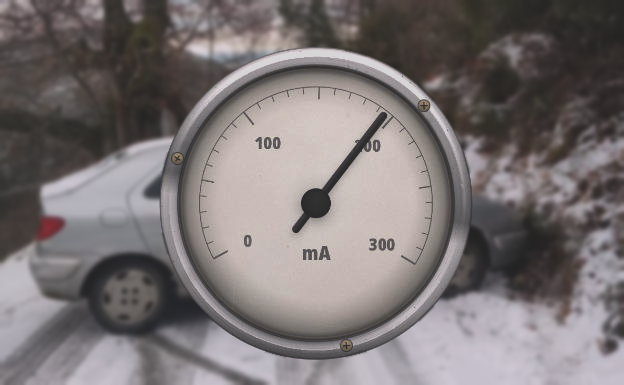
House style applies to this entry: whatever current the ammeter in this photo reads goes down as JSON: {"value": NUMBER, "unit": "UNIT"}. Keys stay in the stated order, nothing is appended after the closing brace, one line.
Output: {"value": 195, "unit": "mA"}
